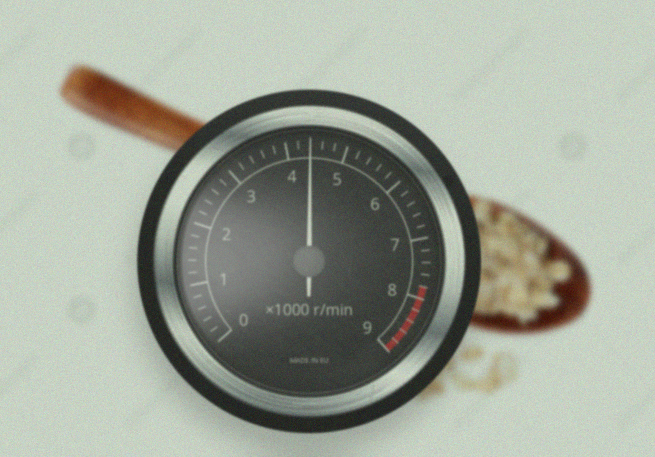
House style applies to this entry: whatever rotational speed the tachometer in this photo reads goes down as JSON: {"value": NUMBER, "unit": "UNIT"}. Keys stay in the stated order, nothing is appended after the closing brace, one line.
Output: {"value": 4400, "unit": "rpm"}
